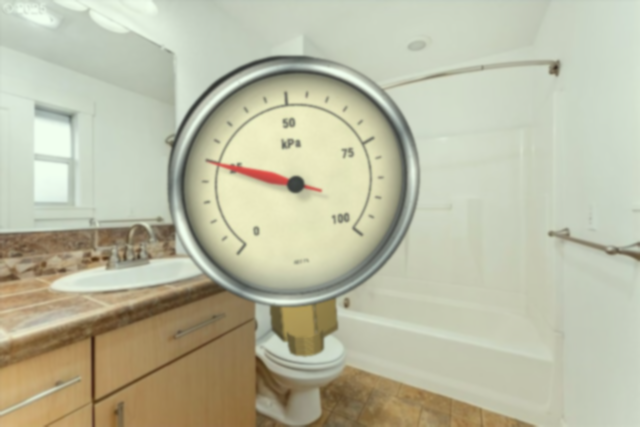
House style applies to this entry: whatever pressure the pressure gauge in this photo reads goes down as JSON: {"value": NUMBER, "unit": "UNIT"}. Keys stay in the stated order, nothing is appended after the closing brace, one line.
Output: {"value": 25, "unit": "kPa"}
